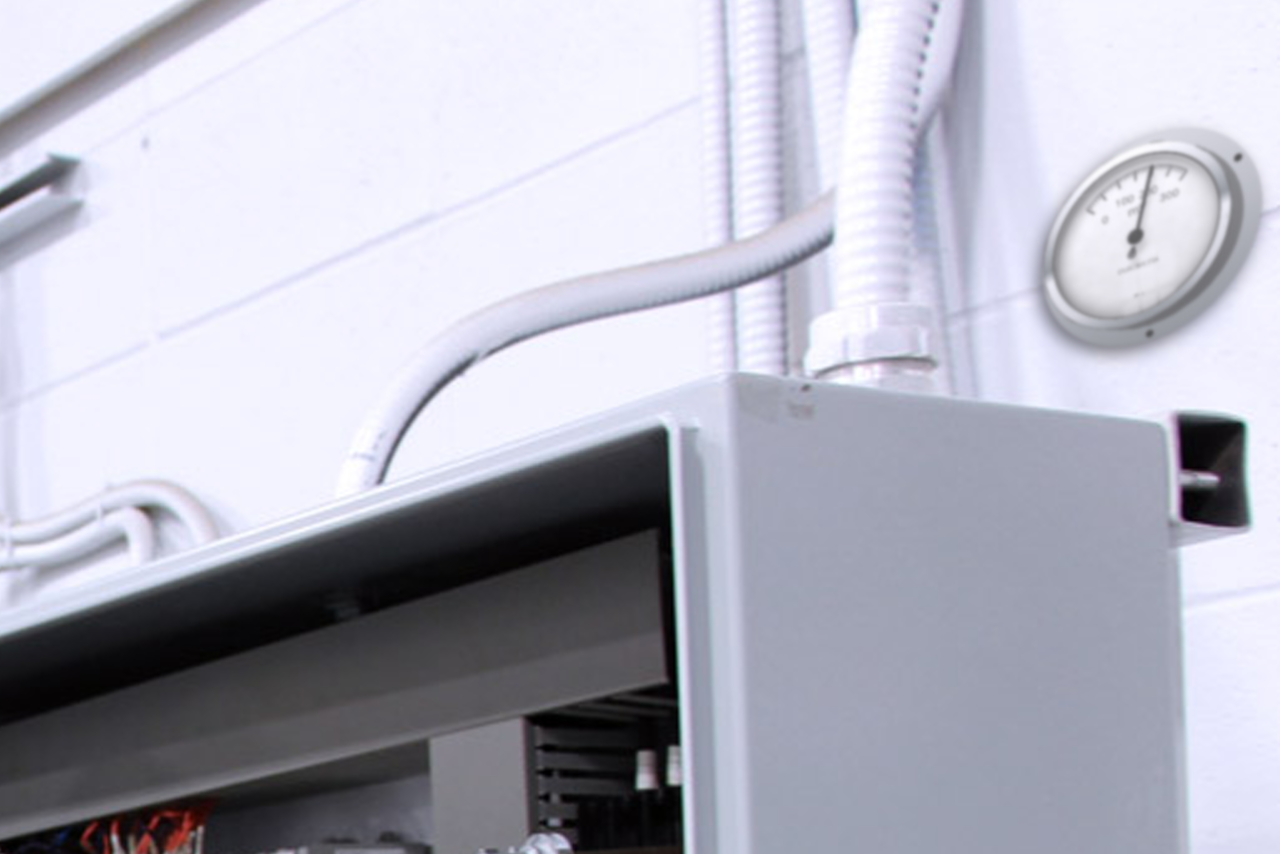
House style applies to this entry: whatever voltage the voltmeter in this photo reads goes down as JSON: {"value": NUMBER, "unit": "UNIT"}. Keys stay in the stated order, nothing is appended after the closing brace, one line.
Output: {"value": 200, "unit": "mV"}
